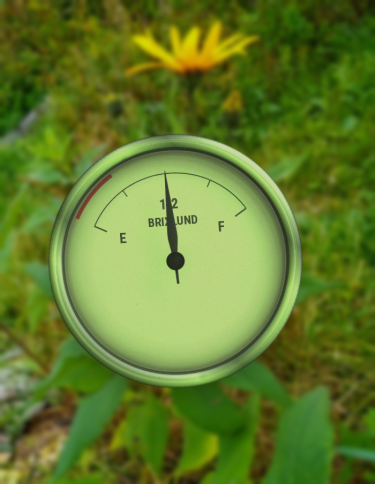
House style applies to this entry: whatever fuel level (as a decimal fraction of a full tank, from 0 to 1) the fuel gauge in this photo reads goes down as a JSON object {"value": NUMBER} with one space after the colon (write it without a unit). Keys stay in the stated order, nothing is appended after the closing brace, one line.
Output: {"value": 0.5}
